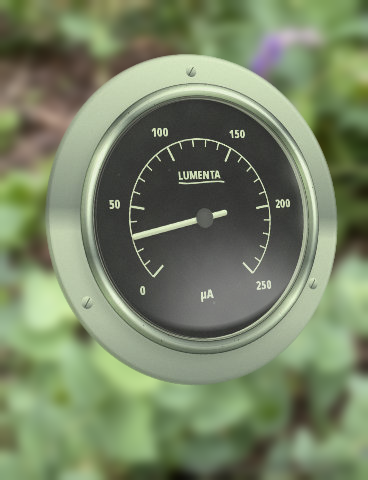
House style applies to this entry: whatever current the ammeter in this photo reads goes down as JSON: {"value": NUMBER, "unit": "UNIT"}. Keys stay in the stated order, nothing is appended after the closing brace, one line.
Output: {"value": 30, "unit": "µA"}
